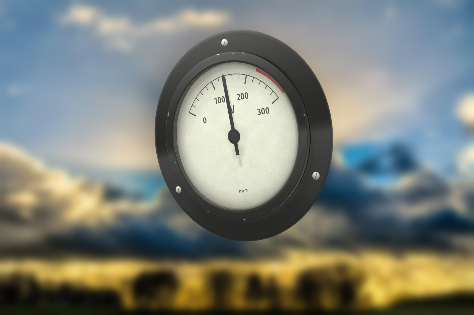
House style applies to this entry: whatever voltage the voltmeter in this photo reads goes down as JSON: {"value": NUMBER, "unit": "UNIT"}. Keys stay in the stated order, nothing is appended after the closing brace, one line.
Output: {"value": 140, "unit": "V"}
